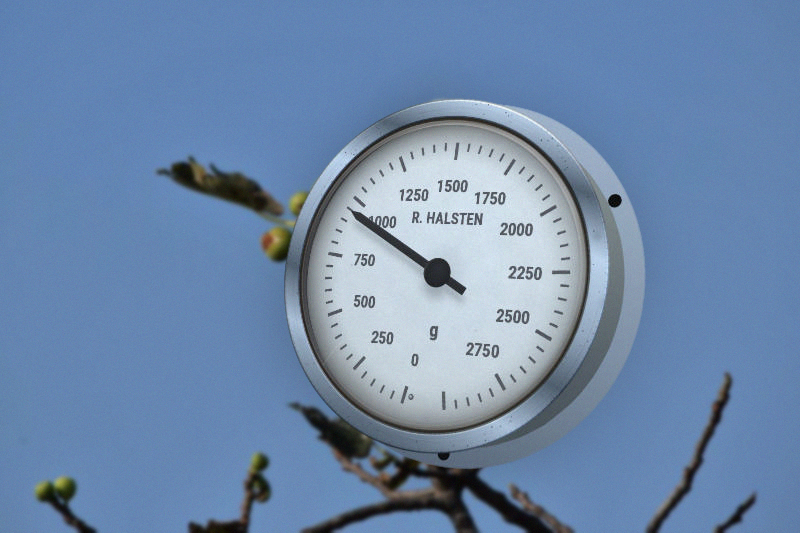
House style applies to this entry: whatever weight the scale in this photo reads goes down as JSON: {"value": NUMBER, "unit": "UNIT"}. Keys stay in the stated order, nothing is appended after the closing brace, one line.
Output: {"value": 950, "unit": "g"}
